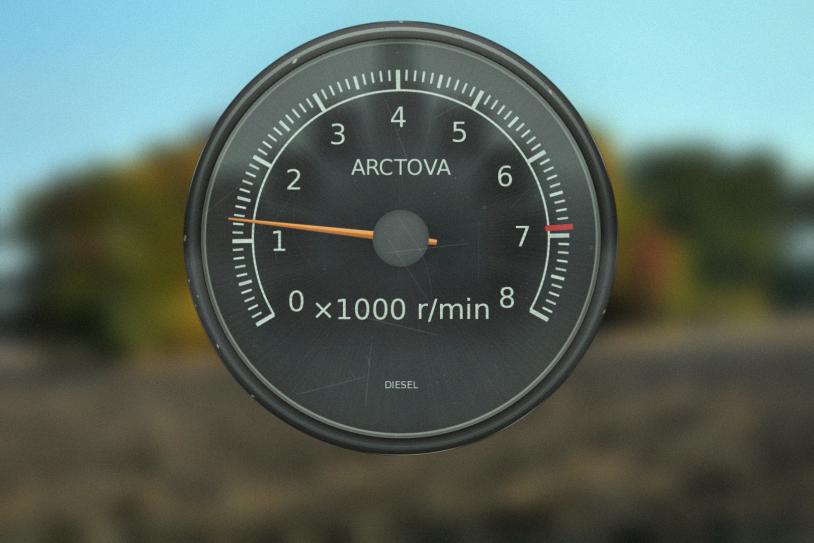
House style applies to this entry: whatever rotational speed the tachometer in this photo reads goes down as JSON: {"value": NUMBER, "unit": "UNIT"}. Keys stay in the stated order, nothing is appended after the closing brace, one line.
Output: {"value": 1250, "unit": "rpm"}
